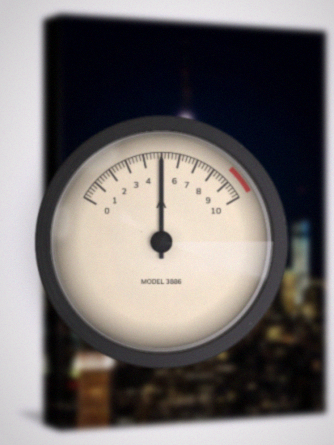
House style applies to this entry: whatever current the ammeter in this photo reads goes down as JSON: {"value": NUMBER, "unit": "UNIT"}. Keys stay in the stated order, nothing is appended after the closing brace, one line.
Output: {"value": 5, "unit": "A"}
